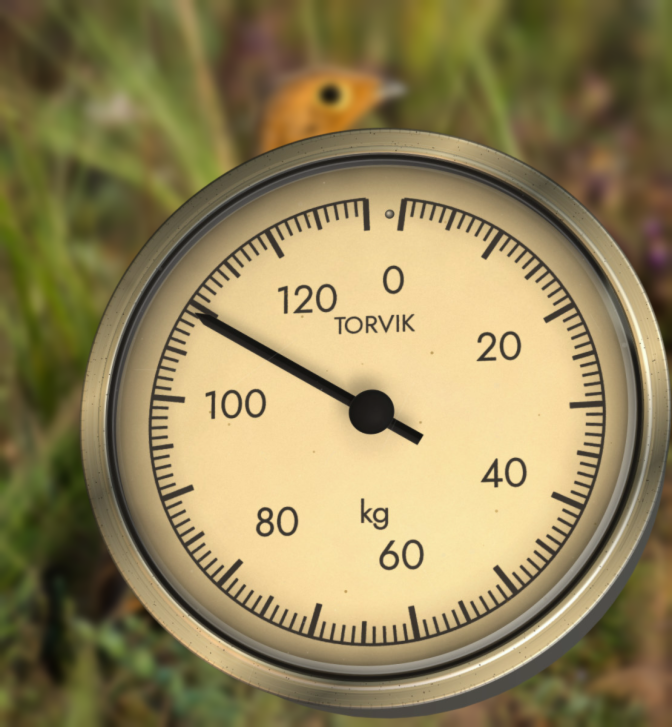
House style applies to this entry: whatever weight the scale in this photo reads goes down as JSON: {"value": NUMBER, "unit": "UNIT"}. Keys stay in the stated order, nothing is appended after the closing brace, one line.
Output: {"value": 109, "unit": "kg"}
